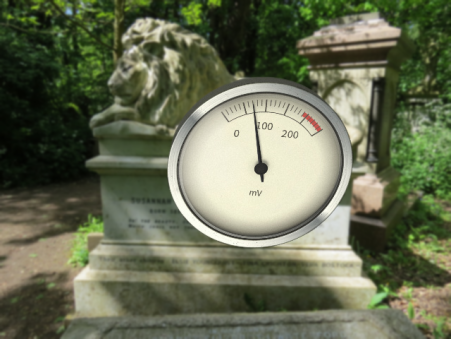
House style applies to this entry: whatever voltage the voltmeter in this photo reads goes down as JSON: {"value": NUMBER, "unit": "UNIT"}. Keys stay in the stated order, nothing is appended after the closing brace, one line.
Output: {"value": 70, "unit": "mV"}
